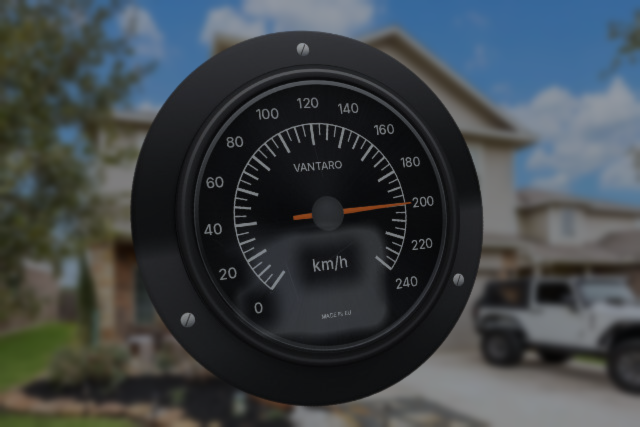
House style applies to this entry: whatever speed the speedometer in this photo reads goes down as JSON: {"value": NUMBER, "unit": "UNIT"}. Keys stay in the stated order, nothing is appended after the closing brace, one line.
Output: {"value": 200, "unit": "km/h"}
